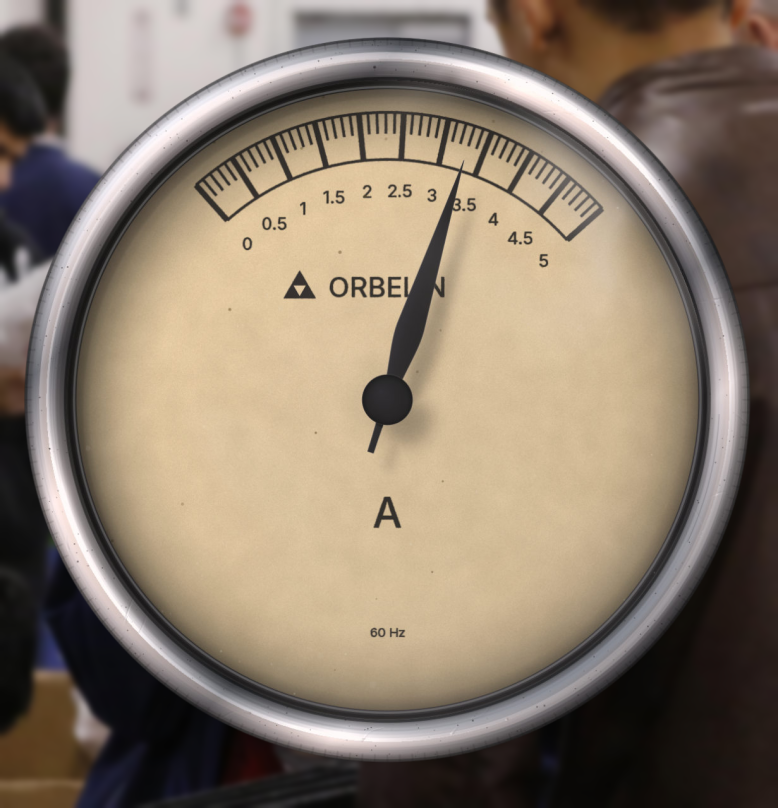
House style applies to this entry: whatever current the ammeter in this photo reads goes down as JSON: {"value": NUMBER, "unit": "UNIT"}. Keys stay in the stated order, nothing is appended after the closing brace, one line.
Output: {"value": 3.3, "unit": "A"}
